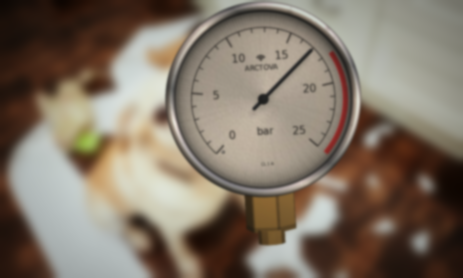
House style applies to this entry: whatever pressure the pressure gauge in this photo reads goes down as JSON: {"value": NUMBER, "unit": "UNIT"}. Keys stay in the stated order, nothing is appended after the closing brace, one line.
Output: {"value": 17, "unit": "bar"}
